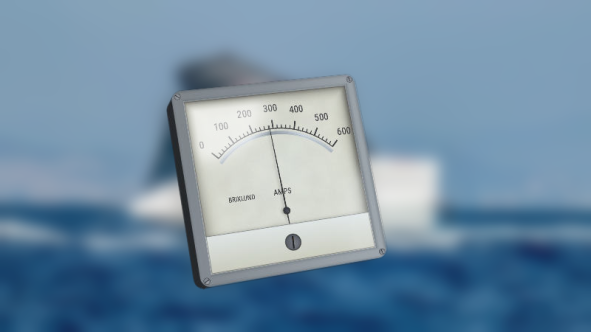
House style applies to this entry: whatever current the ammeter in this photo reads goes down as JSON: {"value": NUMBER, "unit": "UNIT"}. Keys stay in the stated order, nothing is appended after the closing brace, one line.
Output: {"value": 280, "unit": "A"}
